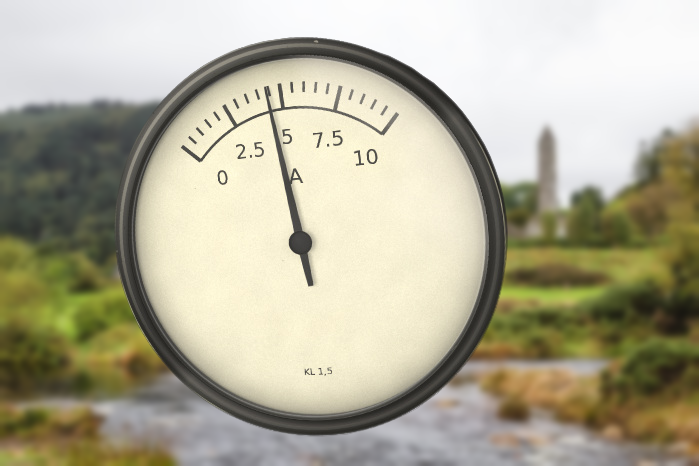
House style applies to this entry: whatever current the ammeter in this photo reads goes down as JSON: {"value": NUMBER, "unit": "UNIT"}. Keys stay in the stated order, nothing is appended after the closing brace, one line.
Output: {"value": 4.5, "unit": "A"}
